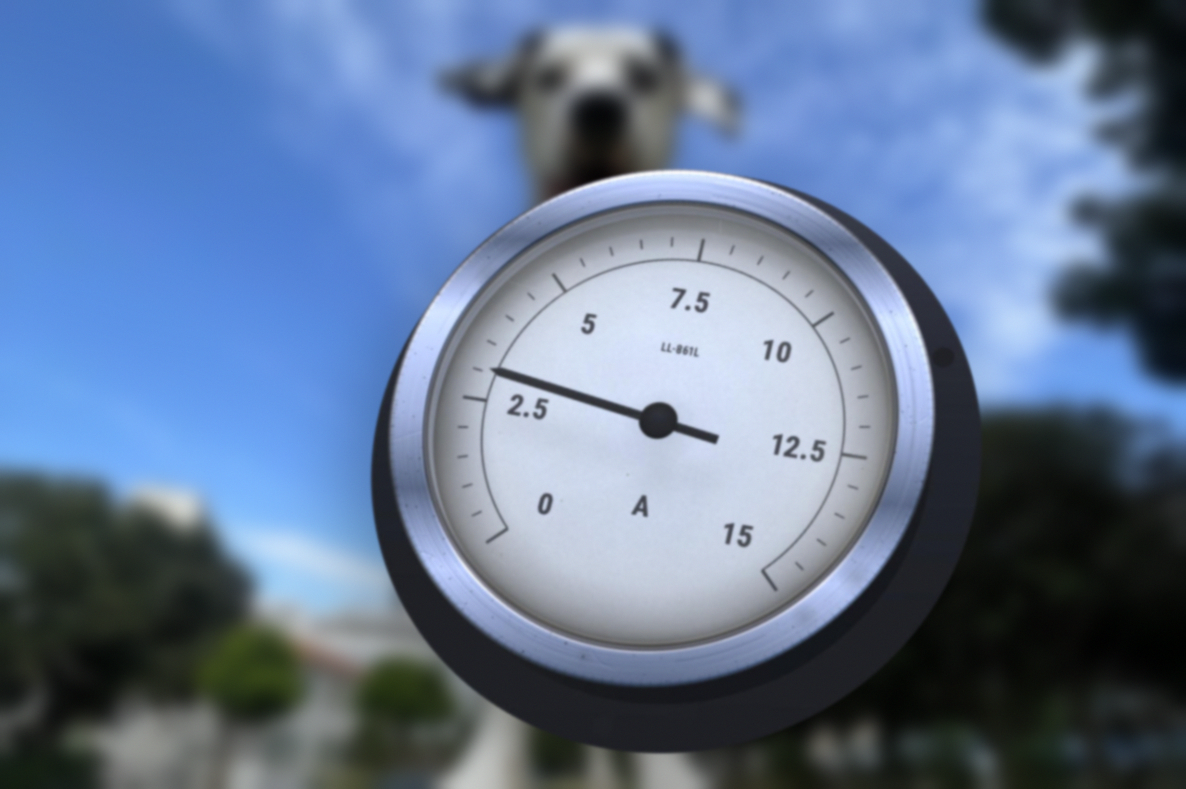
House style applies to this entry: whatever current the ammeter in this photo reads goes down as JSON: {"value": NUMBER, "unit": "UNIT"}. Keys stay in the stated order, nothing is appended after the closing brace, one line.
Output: {"value": 3, "unit": "A"}
